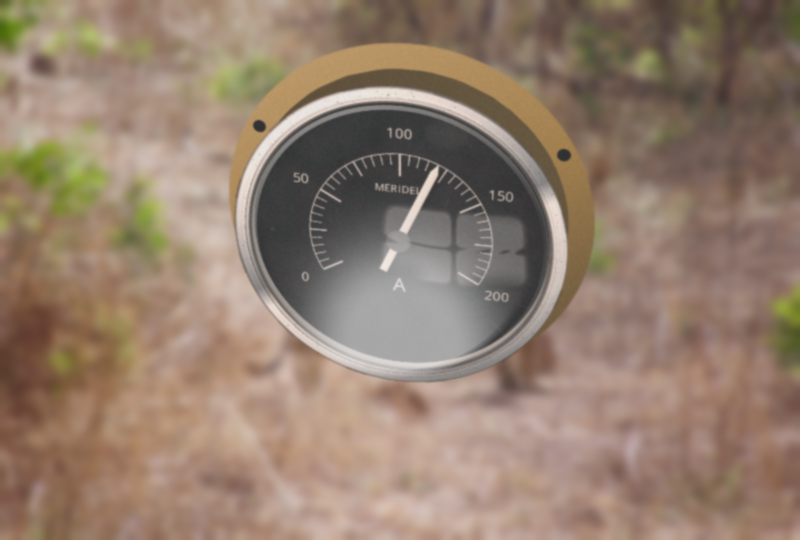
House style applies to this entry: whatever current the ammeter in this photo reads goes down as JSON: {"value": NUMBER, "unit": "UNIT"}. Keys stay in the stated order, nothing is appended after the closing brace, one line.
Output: {"value": 120, "unit": "A"}
